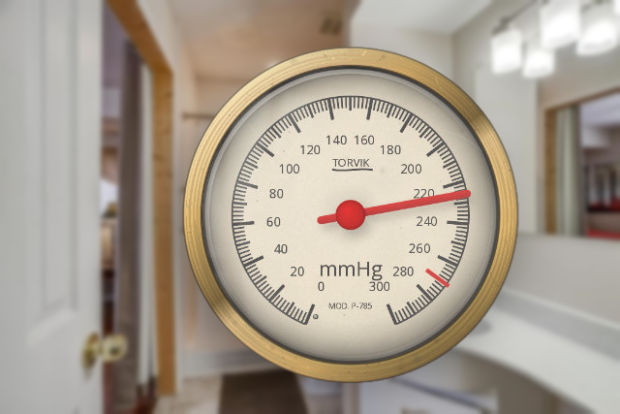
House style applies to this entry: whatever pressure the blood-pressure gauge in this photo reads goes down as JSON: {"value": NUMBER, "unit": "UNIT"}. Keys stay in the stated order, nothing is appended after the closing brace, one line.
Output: {"value": 226, "unit": "mmHg"}
